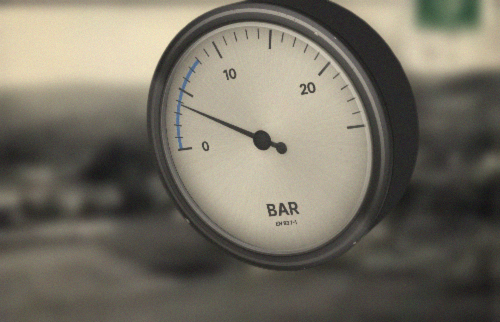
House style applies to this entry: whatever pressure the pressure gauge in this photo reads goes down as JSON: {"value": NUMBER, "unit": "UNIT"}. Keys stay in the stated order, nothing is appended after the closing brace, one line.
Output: {"value": 4, "unit": "bar"}
